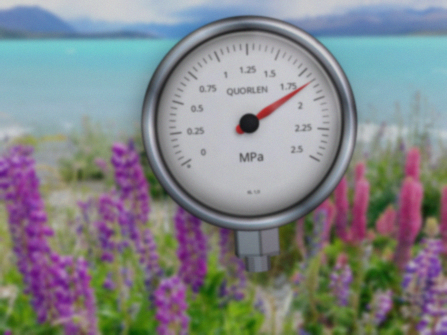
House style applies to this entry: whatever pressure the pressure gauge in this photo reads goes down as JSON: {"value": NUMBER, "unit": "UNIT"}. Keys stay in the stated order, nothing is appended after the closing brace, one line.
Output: {"value": 1.85, "unit": "MPa"}
